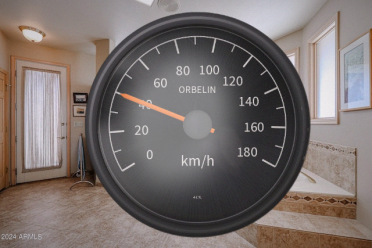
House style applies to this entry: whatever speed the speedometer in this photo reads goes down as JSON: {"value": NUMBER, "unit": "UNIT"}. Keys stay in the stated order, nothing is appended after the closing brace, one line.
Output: {"value": 40, "unit": "km/h"}
